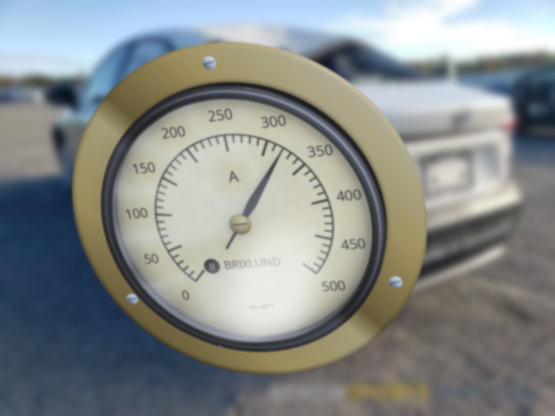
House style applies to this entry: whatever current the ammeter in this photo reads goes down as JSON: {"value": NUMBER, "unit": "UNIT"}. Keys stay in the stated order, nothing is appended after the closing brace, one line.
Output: {"value": 320, "unit": "A"}
